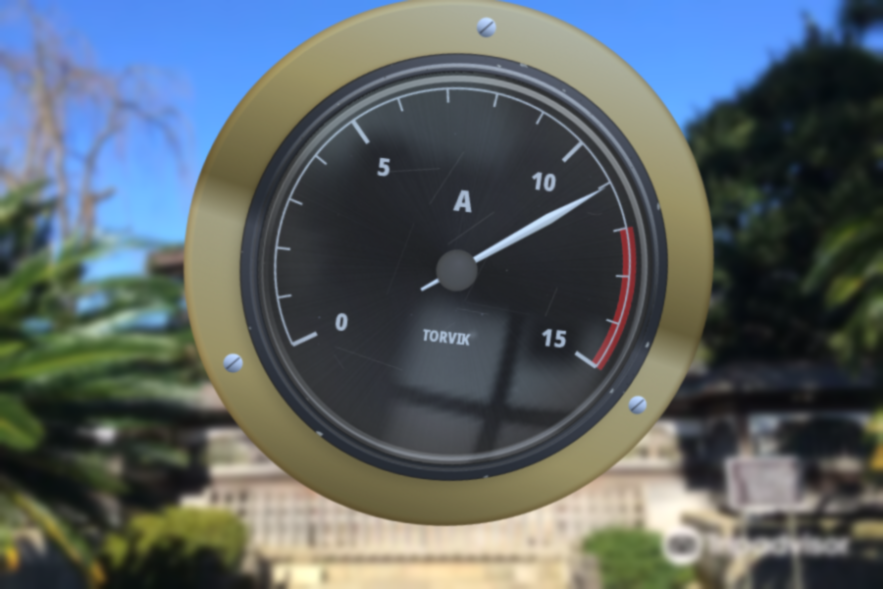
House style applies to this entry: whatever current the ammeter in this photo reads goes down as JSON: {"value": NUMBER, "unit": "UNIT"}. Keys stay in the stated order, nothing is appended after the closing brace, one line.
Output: {"value": 11, "unit": "A"}
